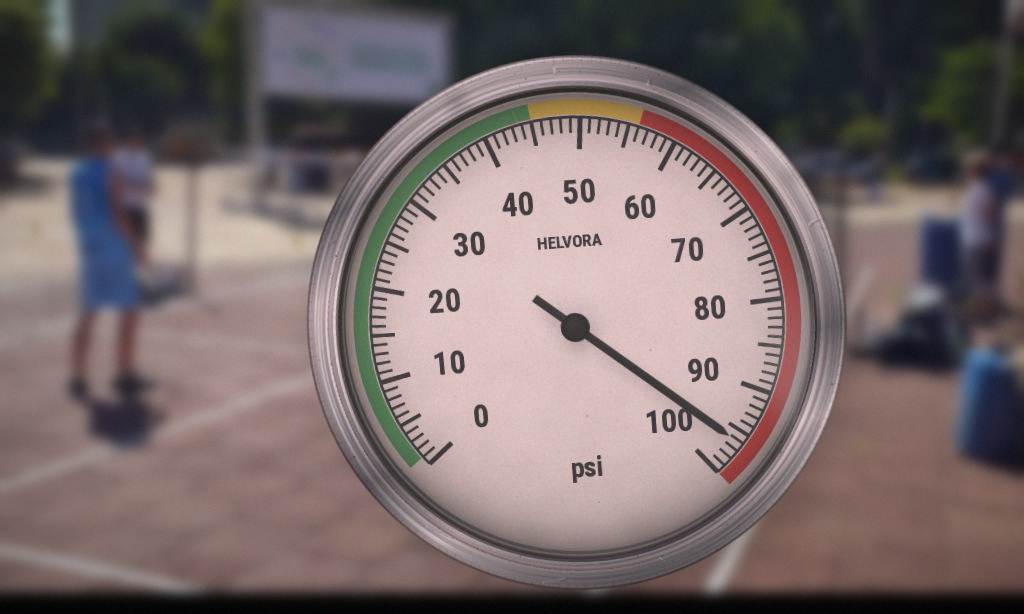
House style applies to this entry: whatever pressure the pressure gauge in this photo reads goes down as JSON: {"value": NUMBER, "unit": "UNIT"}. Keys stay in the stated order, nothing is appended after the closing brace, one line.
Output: {"value": 96, "unit": "psi"}
